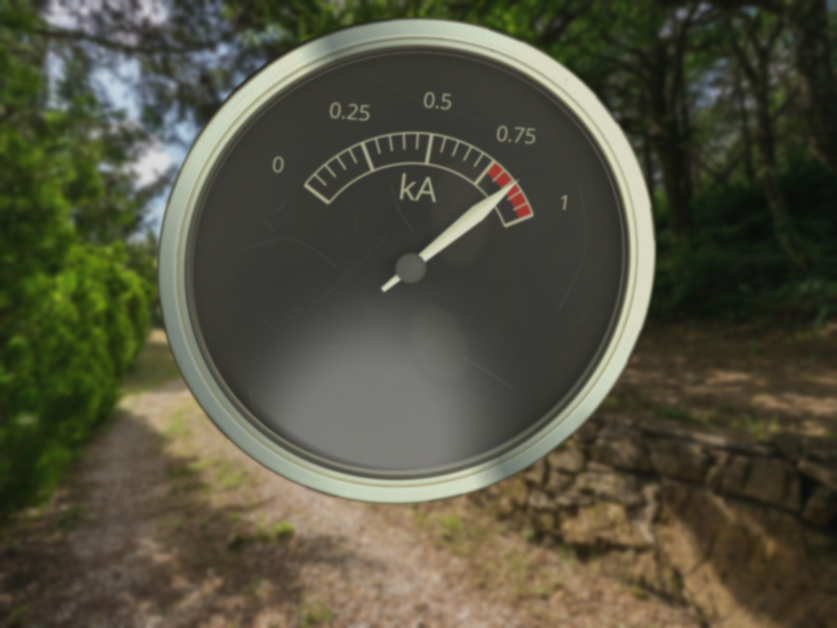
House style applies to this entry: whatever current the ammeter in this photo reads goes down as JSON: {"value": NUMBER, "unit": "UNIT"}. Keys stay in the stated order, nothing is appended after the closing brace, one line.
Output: {"value": 0.85, "unit": "kA"}
